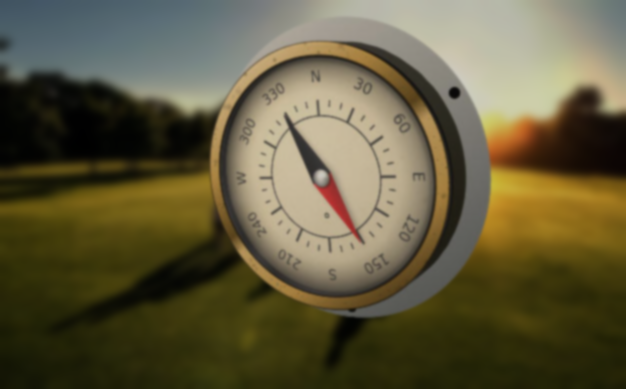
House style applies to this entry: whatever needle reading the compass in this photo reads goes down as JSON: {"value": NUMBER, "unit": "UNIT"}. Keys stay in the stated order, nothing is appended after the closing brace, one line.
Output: {"value": 150, "unit": "°"}
